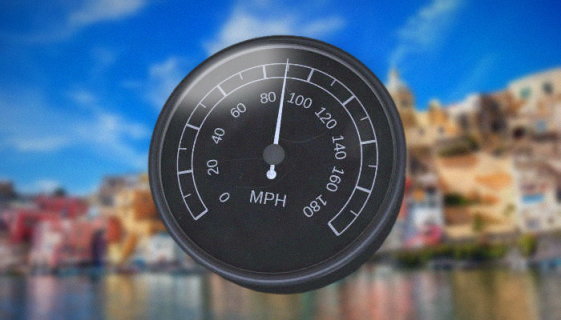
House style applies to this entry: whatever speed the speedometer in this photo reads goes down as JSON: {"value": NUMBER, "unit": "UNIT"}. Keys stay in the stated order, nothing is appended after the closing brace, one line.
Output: {"value": 90, "unit": "mph"}
